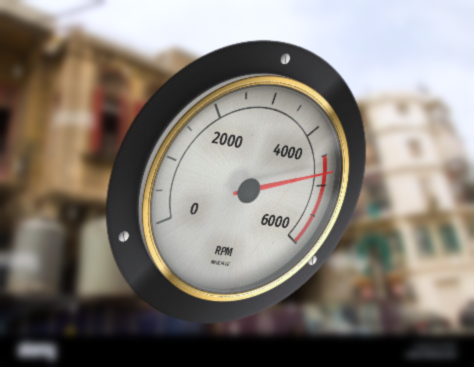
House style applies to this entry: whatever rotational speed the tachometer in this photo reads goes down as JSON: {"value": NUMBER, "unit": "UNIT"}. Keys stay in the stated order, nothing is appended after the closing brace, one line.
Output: {"value": 4750, "unit": "rpm"}
